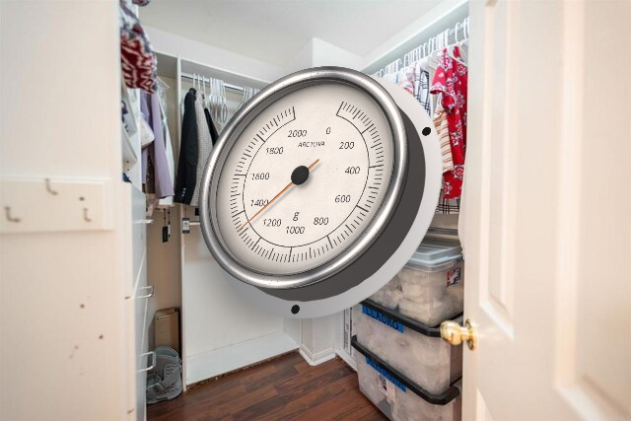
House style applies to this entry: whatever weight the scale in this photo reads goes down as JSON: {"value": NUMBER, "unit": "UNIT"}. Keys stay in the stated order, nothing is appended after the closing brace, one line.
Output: {"value": 1300, "unit": "g"}
